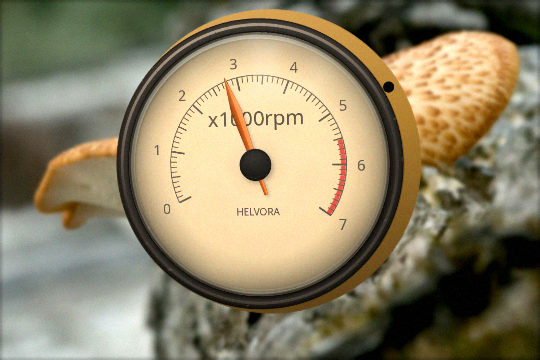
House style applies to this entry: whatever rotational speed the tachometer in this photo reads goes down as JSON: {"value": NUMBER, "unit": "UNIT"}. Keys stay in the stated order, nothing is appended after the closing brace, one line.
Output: {"value": 2800, "unit": "rpm"}
